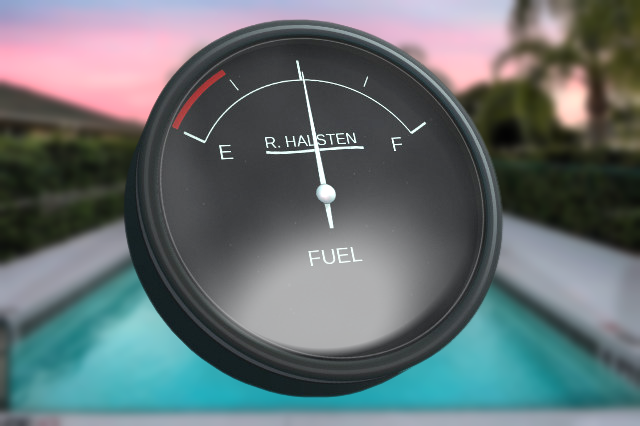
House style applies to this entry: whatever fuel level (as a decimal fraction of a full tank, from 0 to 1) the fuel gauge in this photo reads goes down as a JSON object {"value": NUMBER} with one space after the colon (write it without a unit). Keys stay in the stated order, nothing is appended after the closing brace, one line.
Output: {"value": 0.5}
